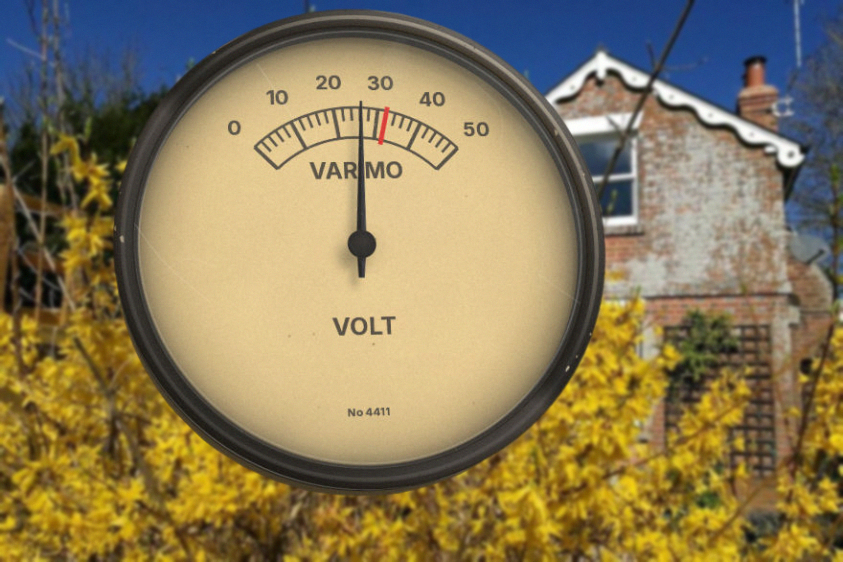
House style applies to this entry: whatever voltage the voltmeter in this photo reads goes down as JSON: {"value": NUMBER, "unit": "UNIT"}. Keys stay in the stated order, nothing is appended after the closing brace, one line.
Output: {"value": 26, "unit": "V"}
